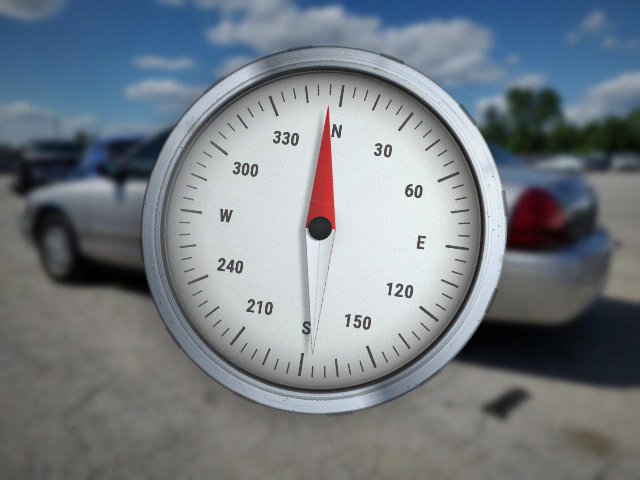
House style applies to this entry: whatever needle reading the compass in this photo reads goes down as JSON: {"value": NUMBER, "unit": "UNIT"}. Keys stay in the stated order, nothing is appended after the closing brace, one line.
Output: {"value": 355, "unit": "°"}
